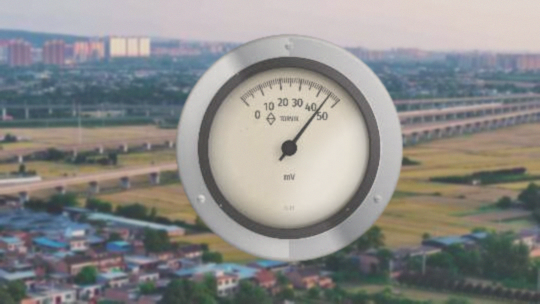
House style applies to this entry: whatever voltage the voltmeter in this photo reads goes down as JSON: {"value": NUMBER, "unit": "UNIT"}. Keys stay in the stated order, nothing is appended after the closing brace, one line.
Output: {"value": 45, "unit": "mV"}
